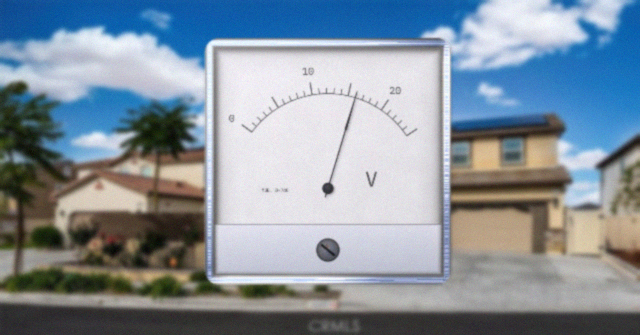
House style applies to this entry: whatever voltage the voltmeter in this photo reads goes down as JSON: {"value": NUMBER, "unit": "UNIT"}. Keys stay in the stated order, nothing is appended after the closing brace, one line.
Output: {"value": 16, "unit": "V"}
